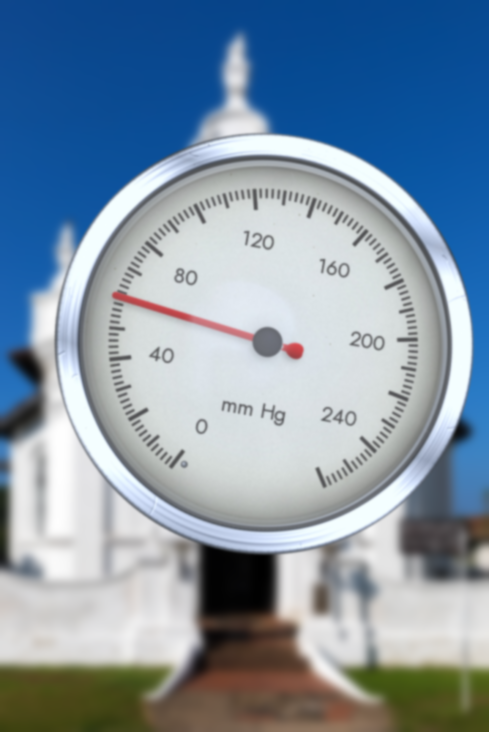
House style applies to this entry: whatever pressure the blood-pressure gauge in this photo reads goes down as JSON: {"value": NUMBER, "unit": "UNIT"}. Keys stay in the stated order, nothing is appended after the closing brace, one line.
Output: {"value": 60, "unit": "mmHg"}
